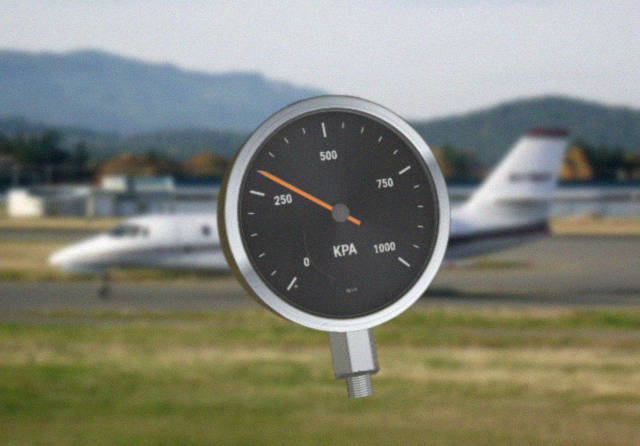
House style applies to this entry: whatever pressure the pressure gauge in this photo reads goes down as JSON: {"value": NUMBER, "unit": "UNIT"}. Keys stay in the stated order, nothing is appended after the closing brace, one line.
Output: {"value": 300, "unit": "kPa"}
